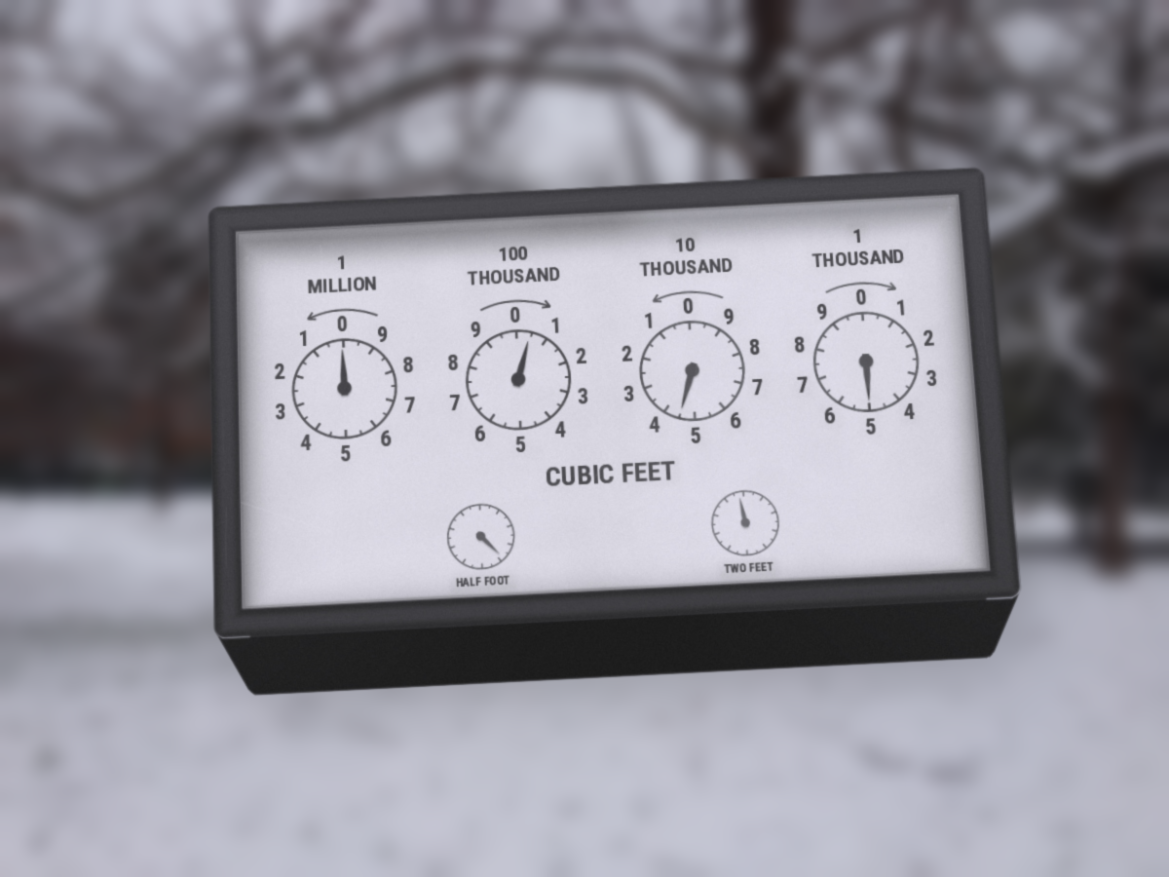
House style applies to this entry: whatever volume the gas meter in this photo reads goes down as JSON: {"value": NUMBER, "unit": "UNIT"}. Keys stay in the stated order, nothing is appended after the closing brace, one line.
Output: {"value": 4500, "unit": "ft³"}
